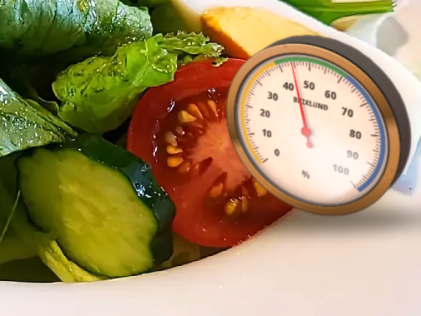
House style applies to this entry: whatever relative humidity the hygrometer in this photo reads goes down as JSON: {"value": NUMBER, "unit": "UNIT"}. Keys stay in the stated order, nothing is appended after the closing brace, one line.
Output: {"value": 45, "unit": "%"}
